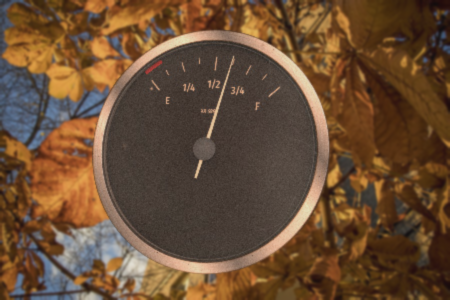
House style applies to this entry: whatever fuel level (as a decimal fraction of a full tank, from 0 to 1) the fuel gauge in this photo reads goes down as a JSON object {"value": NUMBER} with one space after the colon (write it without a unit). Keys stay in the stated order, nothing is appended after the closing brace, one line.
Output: {"value": 0.625}
